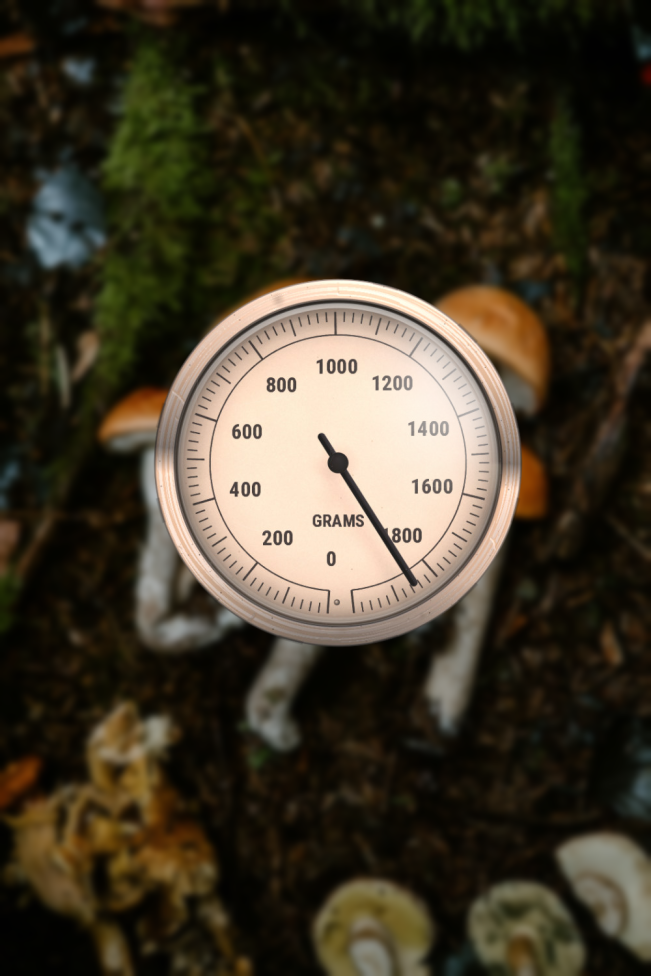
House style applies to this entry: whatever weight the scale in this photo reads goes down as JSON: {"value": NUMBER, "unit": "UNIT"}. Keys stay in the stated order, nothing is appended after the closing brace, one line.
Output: {"value": 1850, "unit": "g"}
